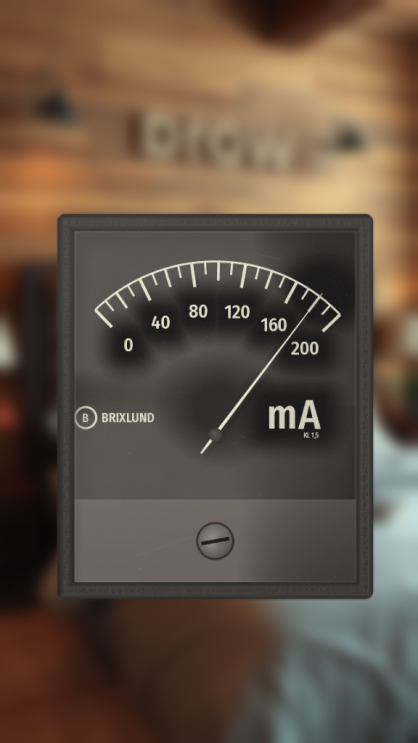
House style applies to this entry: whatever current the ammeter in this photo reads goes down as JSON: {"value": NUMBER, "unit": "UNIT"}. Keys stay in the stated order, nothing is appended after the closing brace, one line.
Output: {"value": 180, "unit": "mA"}
